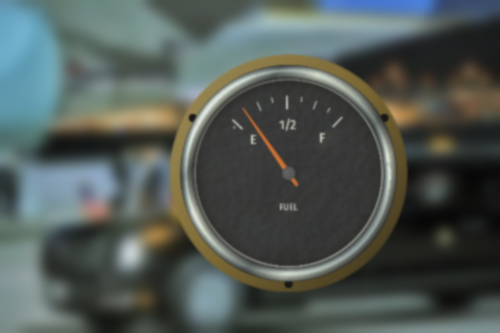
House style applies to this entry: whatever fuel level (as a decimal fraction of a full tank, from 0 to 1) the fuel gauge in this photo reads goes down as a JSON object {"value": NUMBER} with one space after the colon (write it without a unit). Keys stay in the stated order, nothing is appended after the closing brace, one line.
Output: {"value": 0.125}
